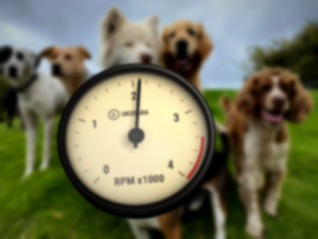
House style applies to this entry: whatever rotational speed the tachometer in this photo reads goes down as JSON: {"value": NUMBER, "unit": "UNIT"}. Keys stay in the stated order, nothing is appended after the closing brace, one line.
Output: {"value": 2100, "unit": "rpm"}
